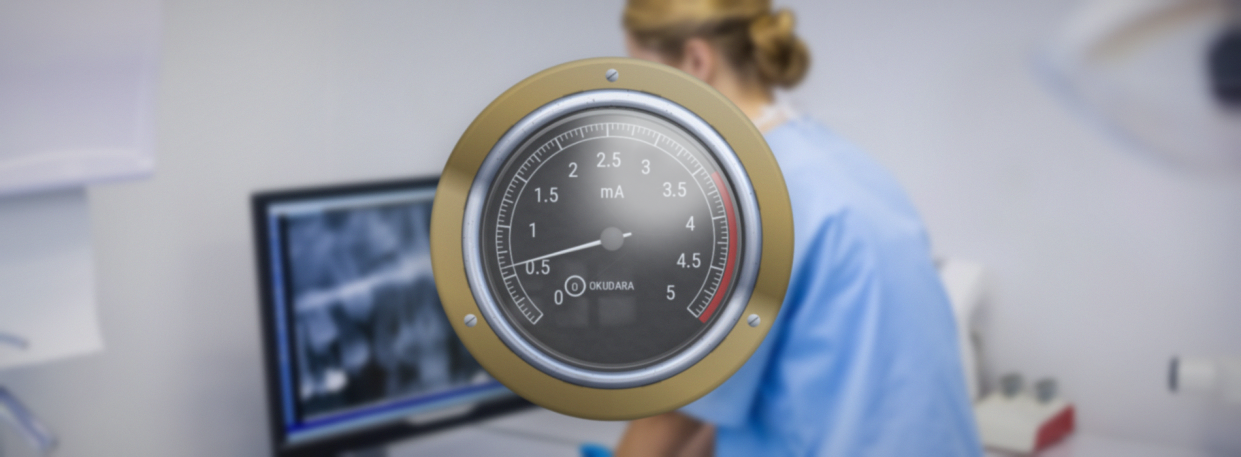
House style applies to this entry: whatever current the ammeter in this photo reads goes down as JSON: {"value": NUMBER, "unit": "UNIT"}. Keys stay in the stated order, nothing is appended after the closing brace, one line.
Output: {"value": 0.6, "unit": "mA"}
